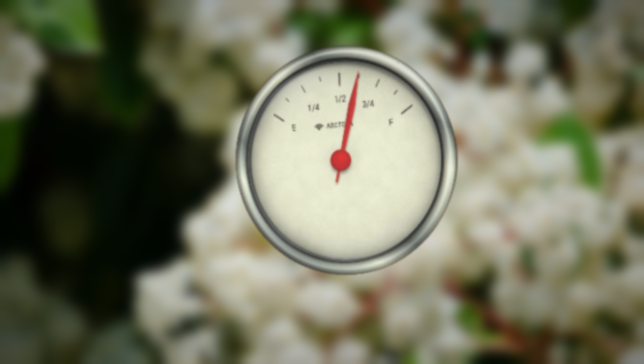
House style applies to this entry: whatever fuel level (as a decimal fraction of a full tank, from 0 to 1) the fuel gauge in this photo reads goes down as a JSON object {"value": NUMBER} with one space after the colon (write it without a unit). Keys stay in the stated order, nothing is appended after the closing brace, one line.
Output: {"value": 0.625}
